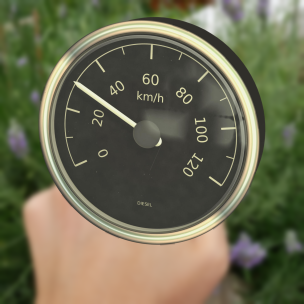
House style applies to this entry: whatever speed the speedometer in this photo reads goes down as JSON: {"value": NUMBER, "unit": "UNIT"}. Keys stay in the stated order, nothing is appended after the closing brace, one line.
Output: {"value": 30, "unit": "km/h"}
